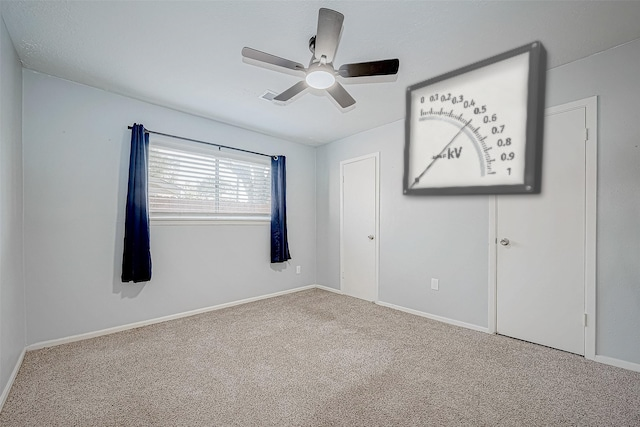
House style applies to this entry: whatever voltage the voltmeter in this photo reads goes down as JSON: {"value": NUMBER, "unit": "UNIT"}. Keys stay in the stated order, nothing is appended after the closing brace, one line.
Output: {"value": 0.5, "unit": "kV"}
